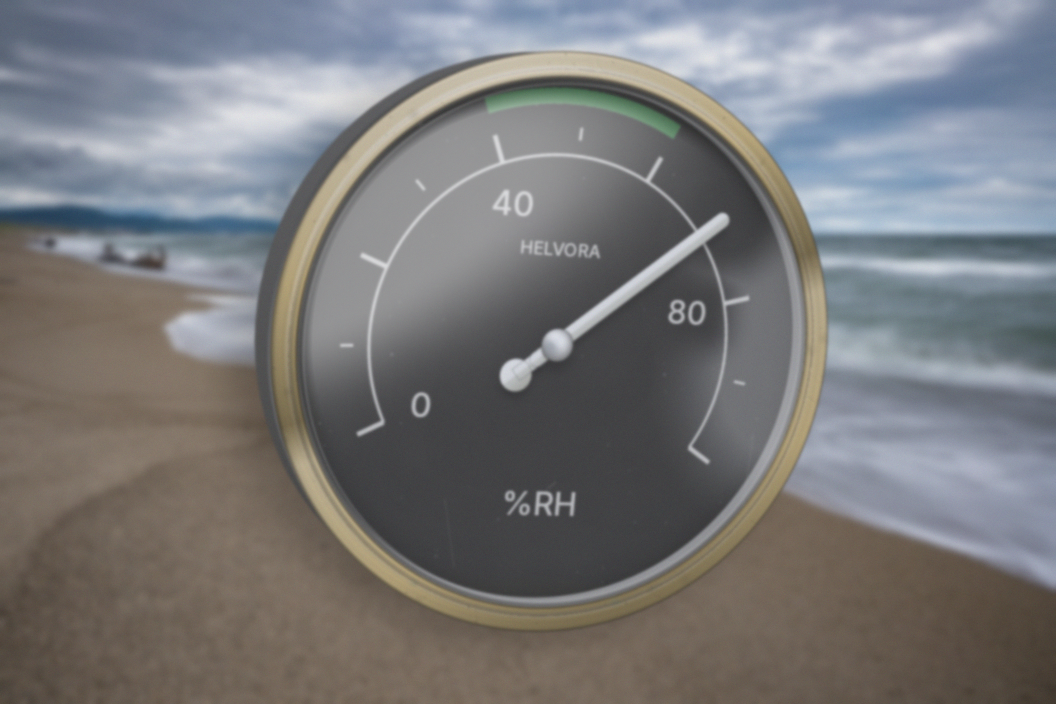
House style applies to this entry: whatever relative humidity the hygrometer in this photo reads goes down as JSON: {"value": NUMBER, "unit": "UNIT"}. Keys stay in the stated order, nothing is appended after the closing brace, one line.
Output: {"value": 70, "unit": "%"}
